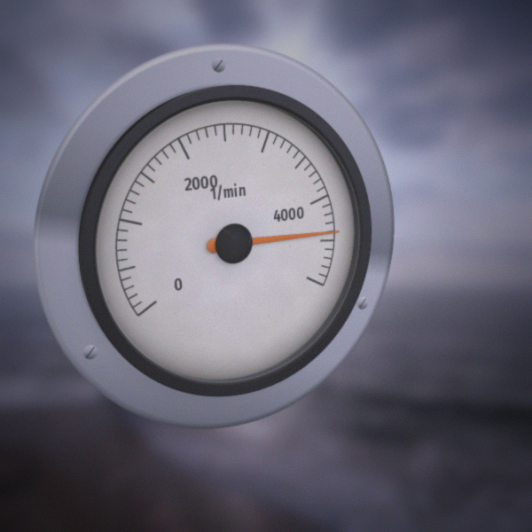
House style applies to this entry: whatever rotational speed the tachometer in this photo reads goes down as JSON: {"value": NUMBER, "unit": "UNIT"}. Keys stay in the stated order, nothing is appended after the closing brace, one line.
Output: {"value": 4400, "unit": "rpm"}
